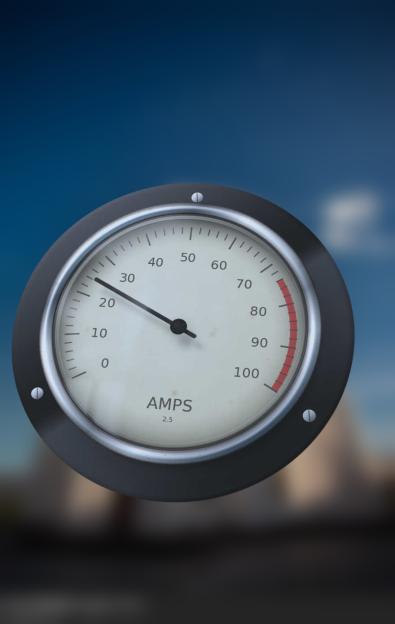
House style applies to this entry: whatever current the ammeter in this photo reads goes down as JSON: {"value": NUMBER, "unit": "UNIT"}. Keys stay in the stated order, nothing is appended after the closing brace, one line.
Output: {"value": 24, "unit": "A"}
